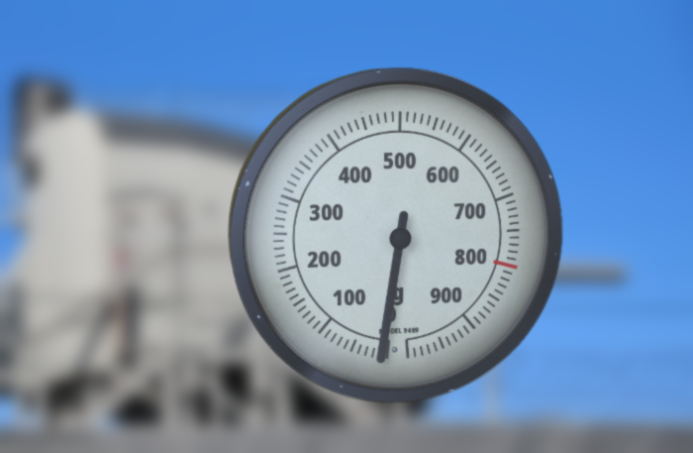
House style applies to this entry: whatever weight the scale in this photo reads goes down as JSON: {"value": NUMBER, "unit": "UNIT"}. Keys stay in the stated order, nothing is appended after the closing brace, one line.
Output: {"value": 10, "unit": "g"}
